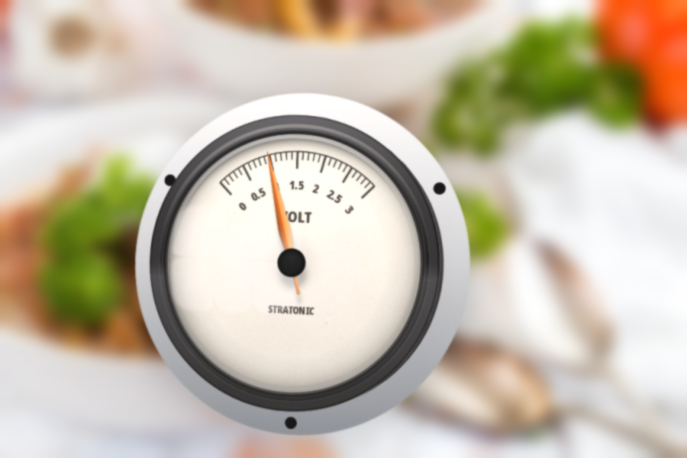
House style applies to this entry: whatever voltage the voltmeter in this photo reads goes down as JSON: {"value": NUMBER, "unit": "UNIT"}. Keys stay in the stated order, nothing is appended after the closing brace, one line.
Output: {"value": 1, "unit": "V"}
